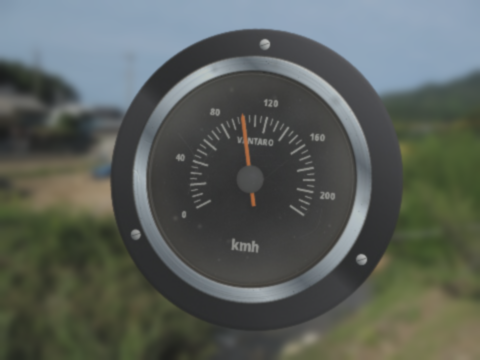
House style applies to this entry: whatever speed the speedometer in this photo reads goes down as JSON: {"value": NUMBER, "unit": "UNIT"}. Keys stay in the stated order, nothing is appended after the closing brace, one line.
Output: {"value": 100, "unit": "km/h"}
